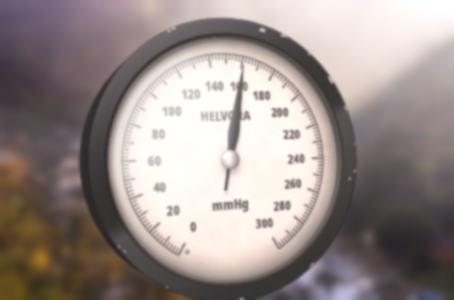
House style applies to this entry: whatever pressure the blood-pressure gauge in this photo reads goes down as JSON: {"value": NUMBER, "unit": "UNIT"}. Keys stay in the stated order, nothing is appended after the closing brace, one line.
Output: {"value": 160, "unit": "mmHg"}
